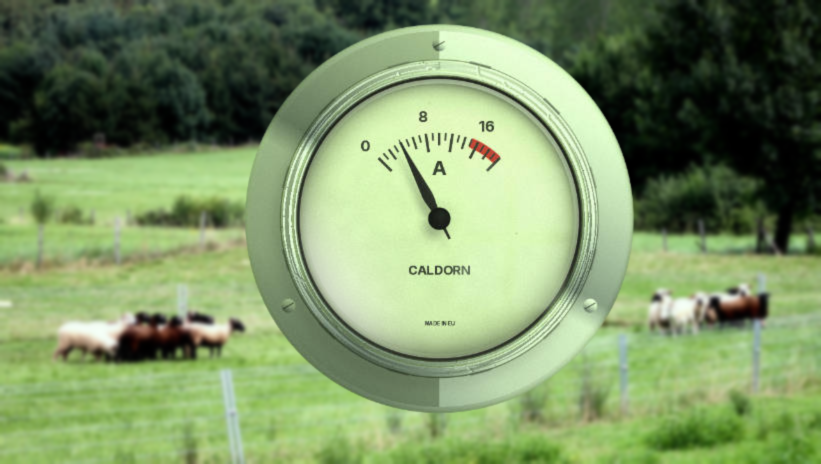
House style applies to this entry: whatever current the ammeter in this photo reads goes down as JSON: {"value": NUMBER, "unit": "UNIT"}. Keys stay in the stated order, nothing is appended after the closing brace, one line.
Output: {"value": 4, "unit": "A"}
